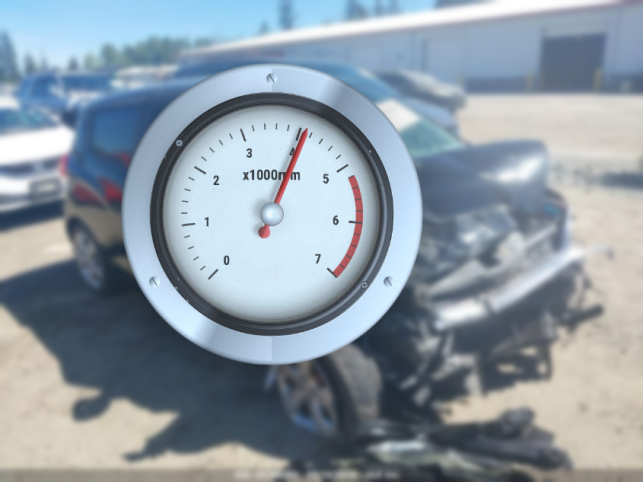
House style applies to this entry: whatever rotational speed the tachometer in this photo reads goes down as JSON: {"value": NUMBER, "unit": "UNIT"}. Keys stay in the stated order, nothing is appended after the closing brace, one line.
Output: {"value": 4100, "unit": "rpm"}
